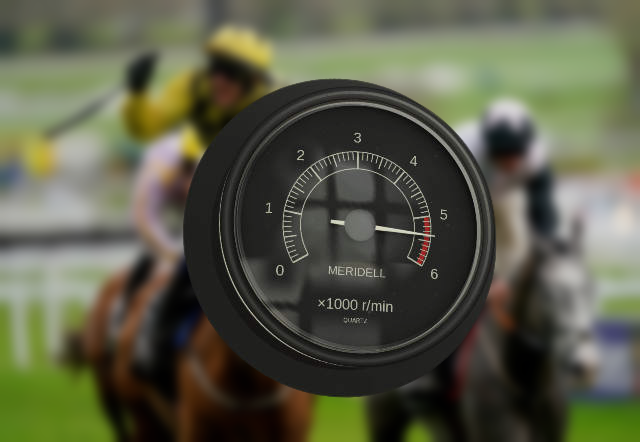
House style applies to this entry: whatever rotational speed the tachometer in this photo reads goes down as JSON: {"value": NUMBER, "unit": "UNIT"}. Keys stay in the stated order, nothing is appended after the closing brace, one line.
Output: {"value": 5400, "unit": "rpm"}
